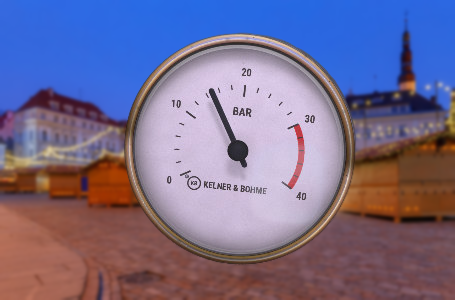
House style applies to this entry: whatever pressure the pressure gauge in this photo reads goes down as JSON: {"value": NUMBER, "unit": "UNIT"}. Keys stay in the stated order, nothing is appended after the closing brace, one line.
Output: {"value": 15, "unit": "bar"}
